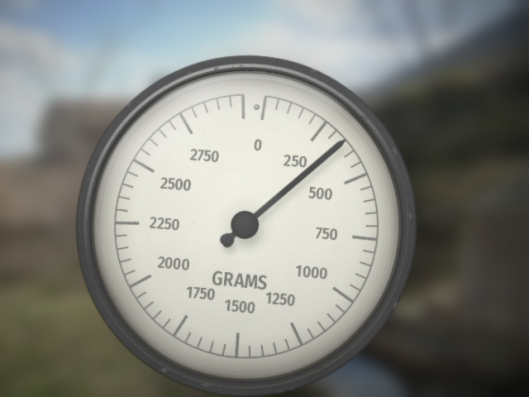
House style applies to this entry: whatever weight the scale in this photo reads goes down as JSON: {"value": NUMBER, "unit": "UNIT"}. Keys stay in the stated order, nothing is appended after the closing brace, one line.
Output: {"value": 350, "unit": "g"}
